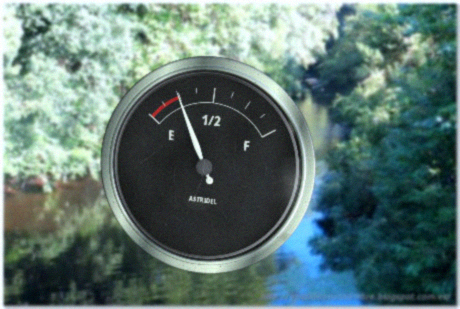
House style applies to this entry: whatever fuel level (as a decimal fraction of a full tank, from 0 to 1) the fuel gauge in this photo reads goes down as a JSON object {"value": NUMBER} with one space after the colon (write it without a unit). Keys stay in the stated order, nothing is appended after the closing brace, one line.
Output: {"value": 0.25}
